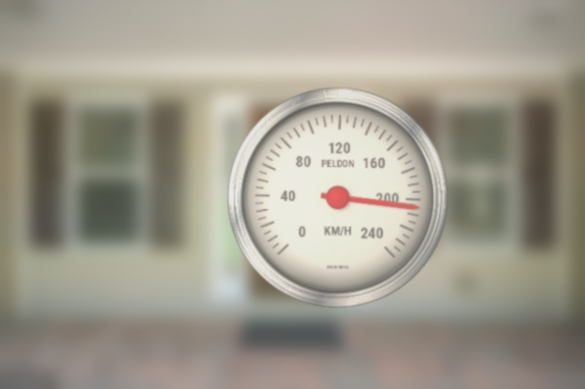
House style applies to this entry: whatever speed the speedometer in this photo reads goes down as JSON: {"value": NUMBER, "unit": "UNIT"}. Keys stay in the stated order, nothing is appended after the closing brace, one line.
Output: {"value": 205, "unit": "km/h"}
